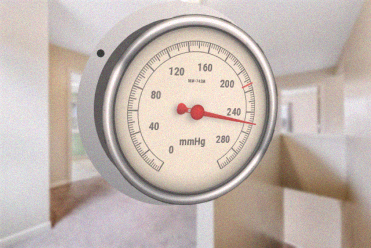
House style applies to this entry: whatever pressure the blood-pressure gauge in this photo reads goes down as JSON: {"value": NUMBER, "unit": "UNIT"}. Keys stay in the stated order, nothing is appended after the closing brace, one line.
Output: {"value": 250, "unit": "mmHg"}
